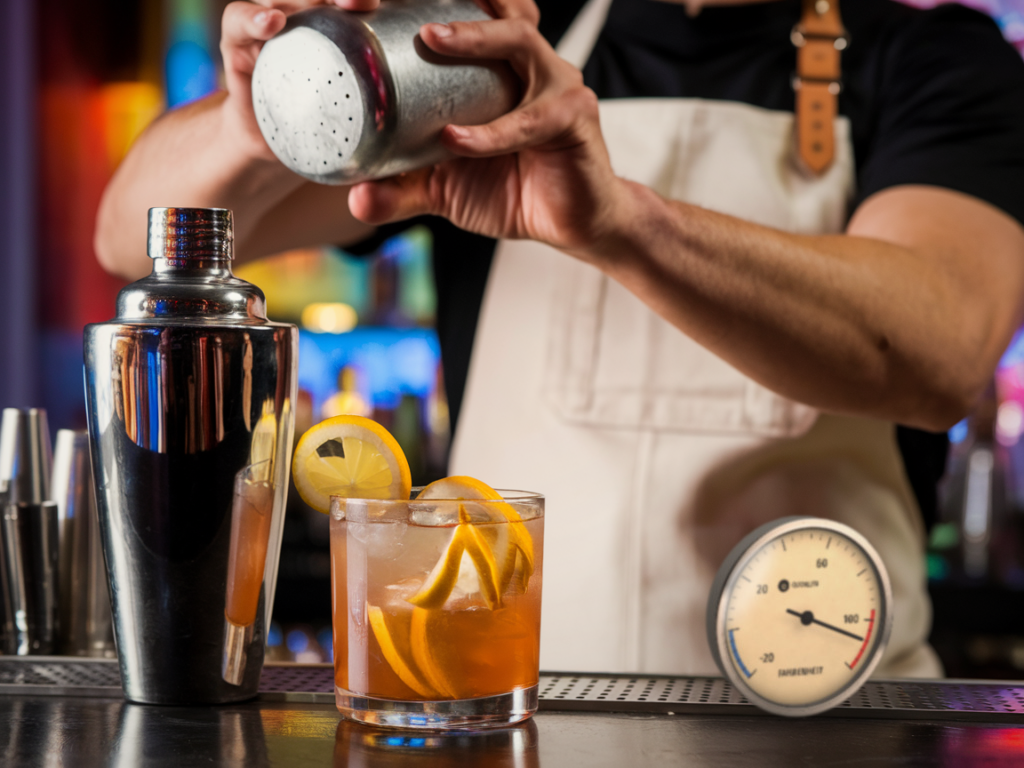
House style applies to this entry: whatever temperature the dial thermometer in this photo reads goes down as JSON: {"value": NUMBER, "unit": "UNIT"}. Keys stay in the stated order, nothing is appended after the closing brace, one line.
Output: {"value": 108, "unit": "°F"}
